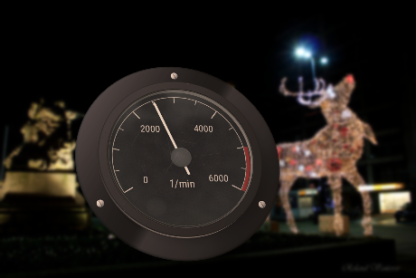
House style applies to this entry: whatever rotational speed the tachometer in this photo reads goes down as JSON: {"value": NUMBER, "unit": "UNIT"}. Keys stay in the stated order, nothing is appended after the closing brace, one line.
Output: {"value": 2500, "unit": "rpm"}
